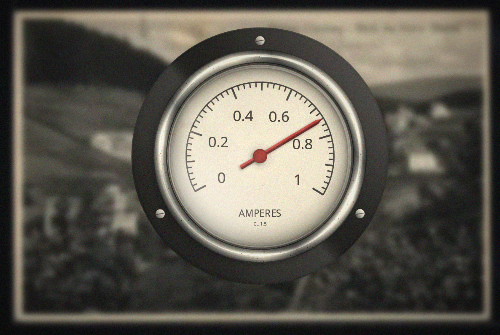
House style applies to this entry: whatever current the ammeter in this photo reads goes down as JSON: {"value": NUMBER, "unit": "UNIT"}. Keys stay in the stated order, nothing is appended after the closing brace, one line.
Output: {"value": 0.74, "unit": "A"}
